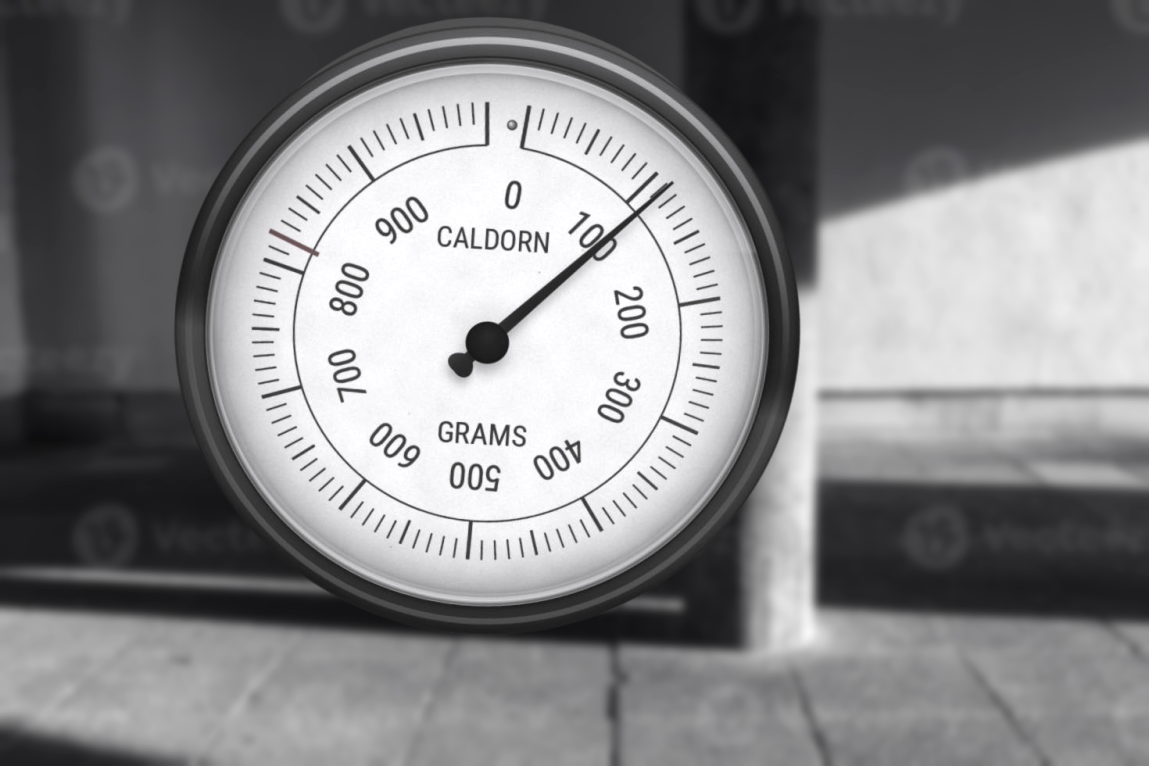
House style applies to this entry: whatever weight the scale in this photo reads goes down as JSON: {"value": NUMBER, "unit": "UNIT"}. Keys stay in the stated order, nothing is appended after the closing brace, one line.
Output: {"value": 110, "unit": "g"}
